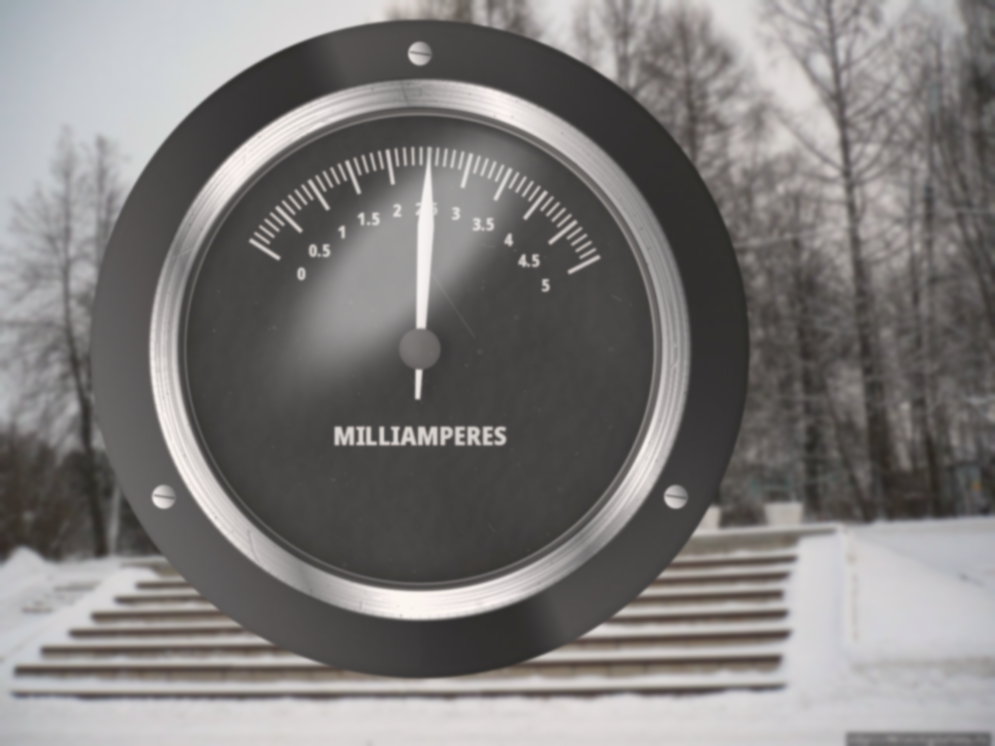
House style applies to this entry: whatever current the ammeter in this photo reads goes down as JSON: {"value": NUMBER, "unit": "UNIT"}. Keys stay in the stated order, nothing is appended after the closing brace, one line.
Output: {"value": 2.5, "unit": "mA"}
